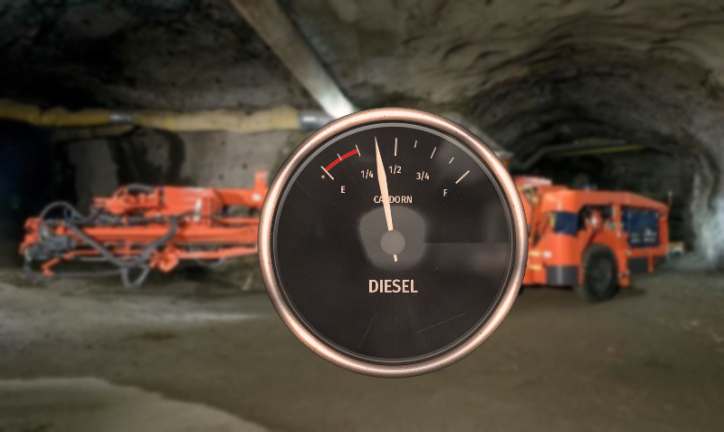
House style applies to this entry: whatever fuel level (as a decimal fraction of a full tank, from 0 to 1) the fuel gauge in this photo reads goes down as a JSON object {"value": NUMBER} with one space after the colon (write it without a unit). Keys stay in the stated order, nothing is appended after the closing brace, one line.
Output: {"value": 0.375}
